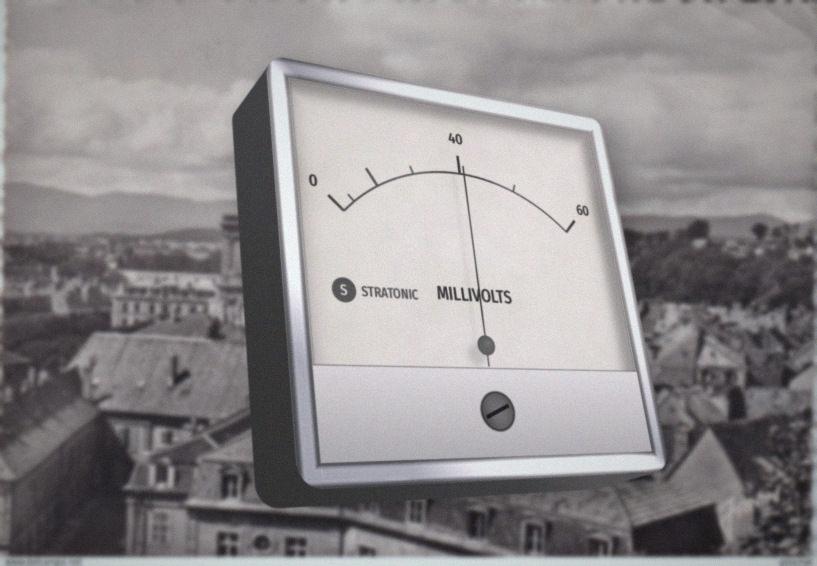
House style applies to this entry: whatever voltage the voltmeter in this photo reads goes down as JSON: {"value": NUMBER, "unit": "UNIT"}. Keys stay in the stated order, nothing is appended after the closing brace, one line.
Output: {"value": 40, "unit": "mV"}
